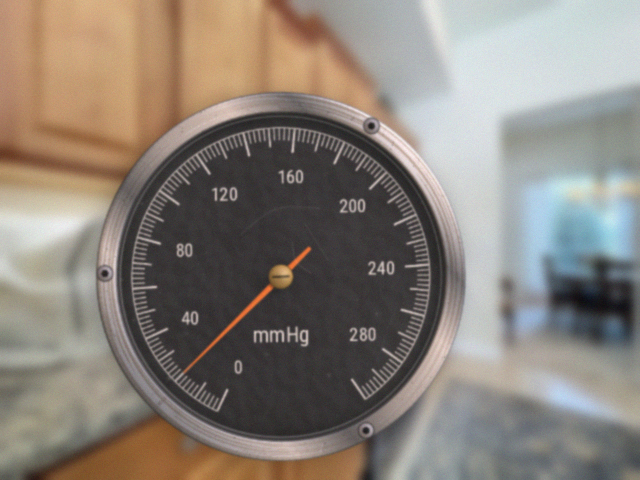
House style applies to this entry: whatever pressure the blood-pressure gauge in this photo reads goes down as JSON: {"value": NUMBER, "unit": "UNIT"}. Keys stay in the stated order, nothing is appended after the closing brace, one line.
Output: {"value": 20, "unit": "mmHg"}
